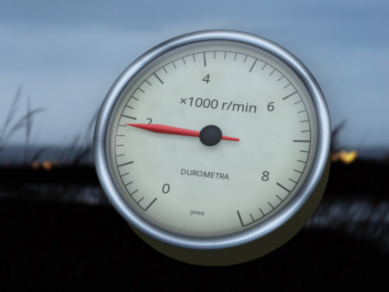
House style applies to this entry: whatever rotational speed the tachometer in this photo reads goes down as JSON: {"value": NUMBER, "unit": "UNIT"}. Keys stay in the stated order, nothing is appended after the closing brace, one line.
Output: {"value": 1800, "unit": "rpm"}
